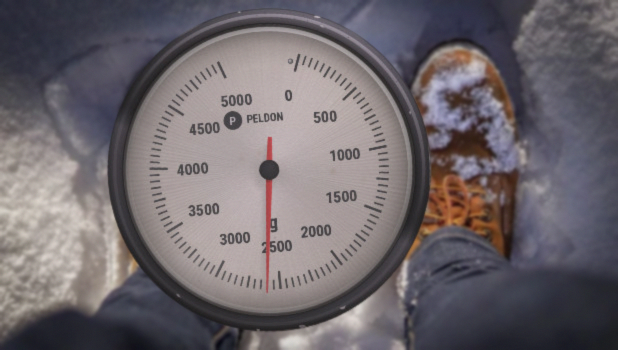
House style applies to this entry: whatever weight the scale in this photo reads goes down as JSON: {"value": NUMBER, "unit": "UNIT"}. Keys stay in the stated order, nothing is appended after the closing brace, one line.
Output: {"value": 2600, "unit": "g"}
